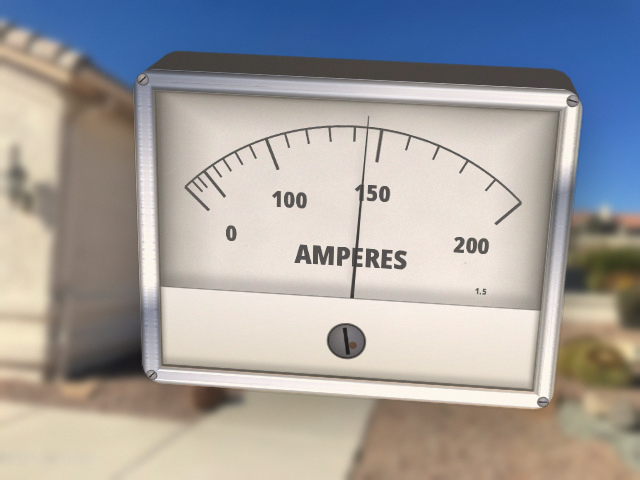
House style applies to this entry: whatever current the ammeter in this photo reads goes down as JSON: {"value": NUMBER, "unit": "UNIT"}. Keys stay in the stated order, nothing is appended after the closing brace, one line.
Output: {"value": 145, "unit": "A"}
